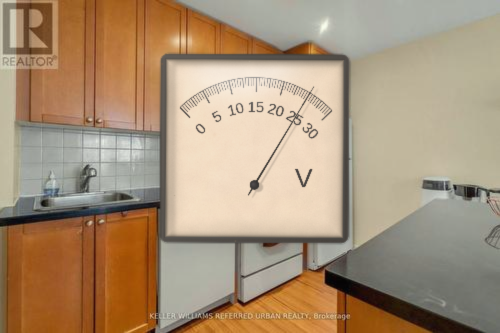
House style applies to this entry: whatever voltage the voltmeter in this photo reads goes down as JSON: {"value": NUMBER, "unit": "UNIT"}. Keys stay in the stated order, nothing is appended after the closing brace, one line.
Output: {"value": 25, "unit": "V"}
